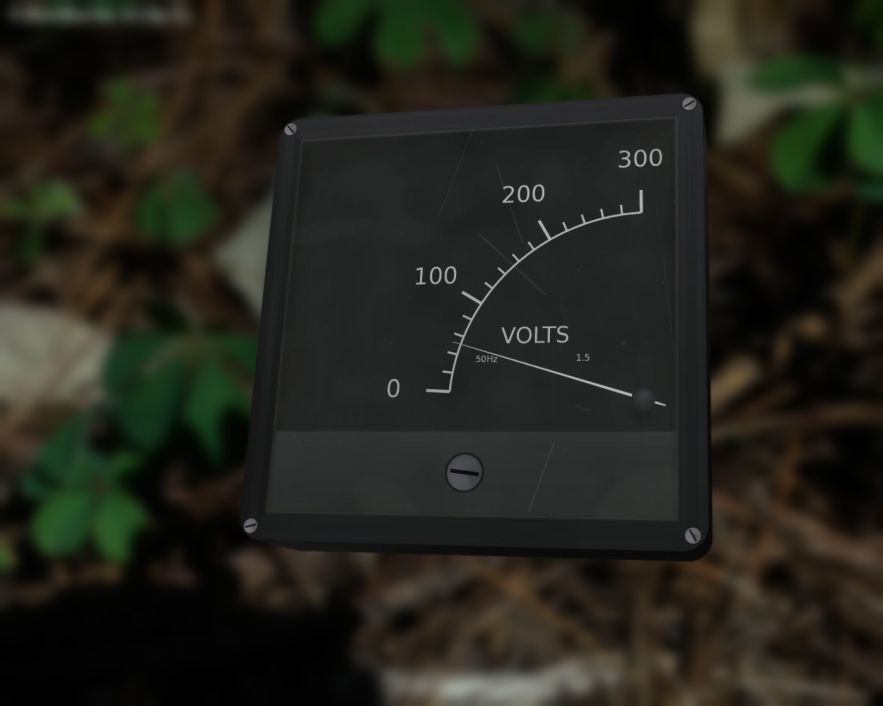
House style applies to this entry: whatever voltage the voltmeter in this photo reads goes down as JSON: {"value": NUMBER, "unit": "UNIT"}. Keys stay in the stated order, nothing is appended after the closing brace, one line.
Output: {"value": 50, "unit": "V"}
